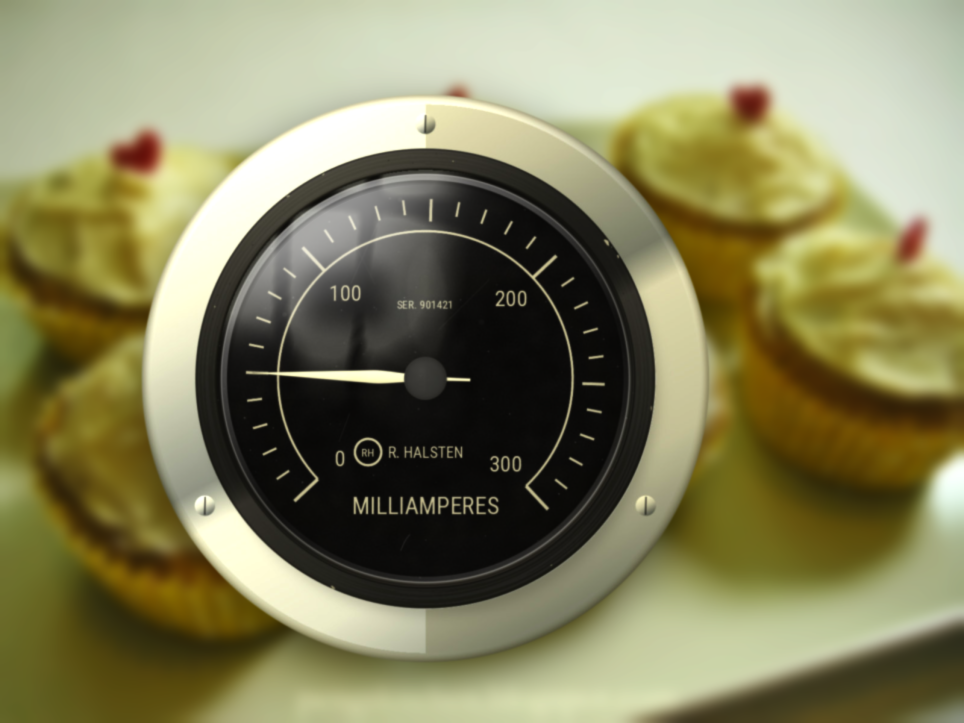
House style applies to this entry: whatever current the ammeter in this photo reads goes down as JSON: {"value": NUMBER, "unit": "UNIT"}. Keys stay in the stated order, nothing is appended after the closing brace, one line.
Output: {"value": 50, "unit": "mA"}
